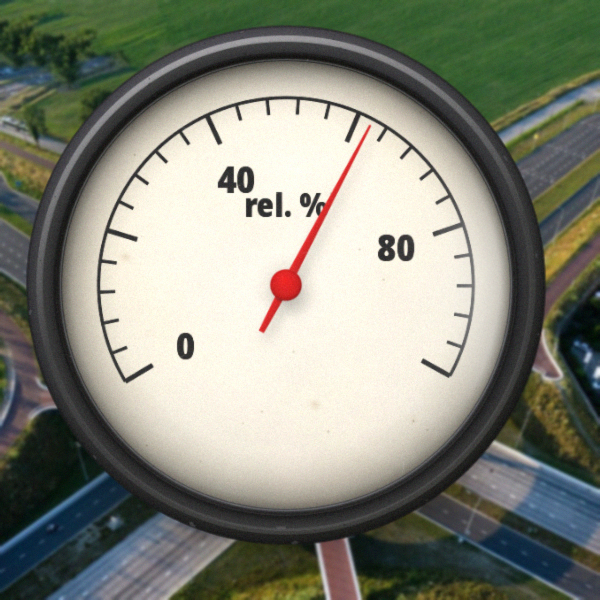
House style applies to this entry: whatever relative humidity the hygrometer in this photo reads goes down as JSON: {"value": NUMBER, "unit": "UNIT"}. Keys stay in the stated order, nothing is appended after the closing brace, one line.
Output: {"value": 62, "unit": "%"}
